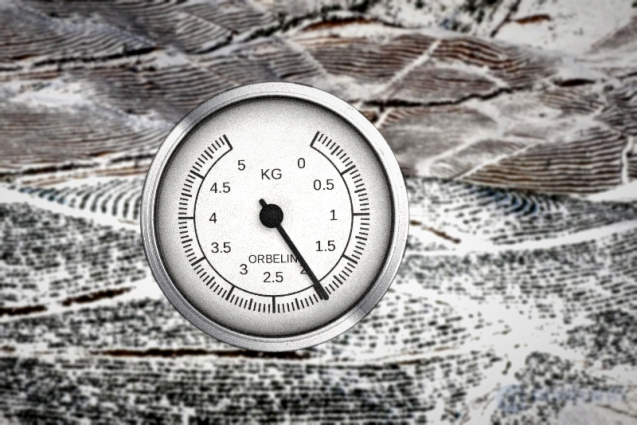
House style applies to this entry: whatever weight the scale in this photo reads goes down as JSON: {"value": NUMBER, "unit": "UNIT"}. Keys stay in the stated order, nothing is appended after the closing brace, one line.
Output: {"value": 1.95, "unit": "kg"}
